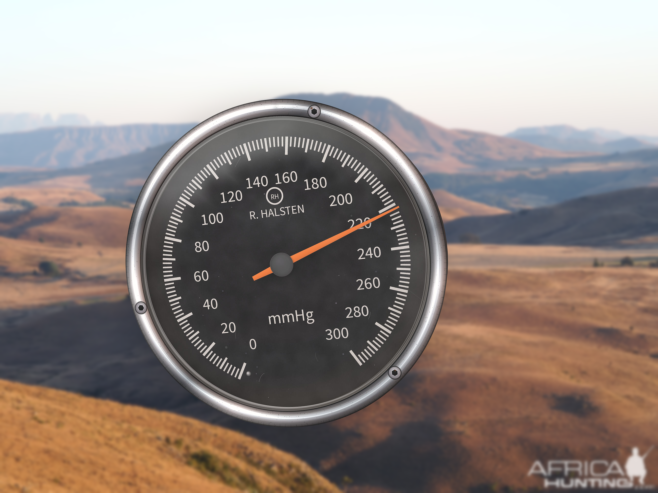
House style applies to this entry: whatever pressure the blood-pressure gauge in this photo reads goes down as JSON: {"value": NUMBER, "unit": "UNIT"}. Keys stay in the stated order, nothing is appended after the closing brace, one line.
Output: {"value": 222, "unit": "mmHg"}
